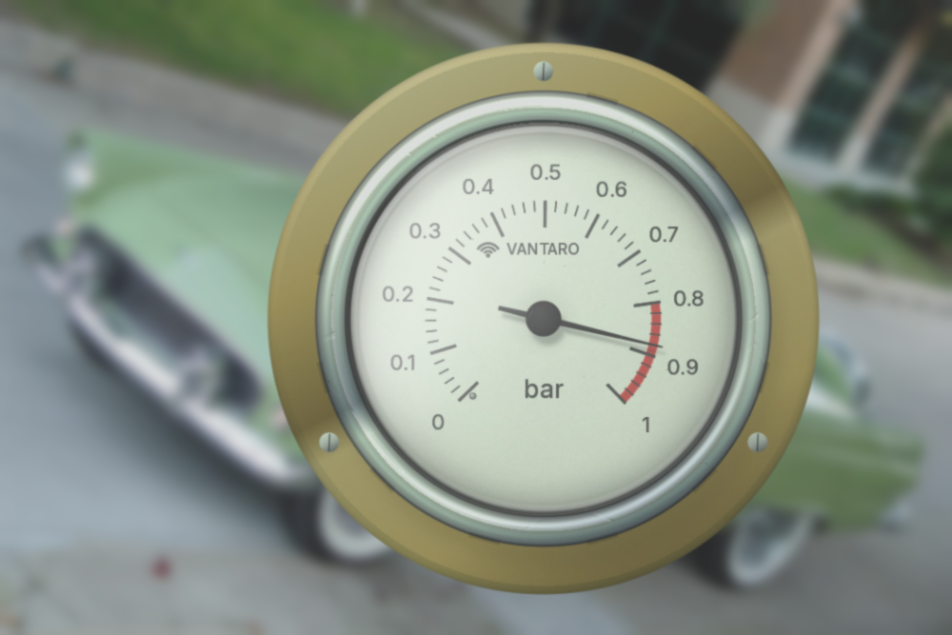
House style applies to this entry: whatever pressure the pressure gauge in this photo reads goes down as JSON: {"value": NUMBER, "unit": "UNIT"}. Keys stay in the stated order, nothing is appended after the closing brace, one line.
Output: {"value": 0.88, "unit": "bar"}
